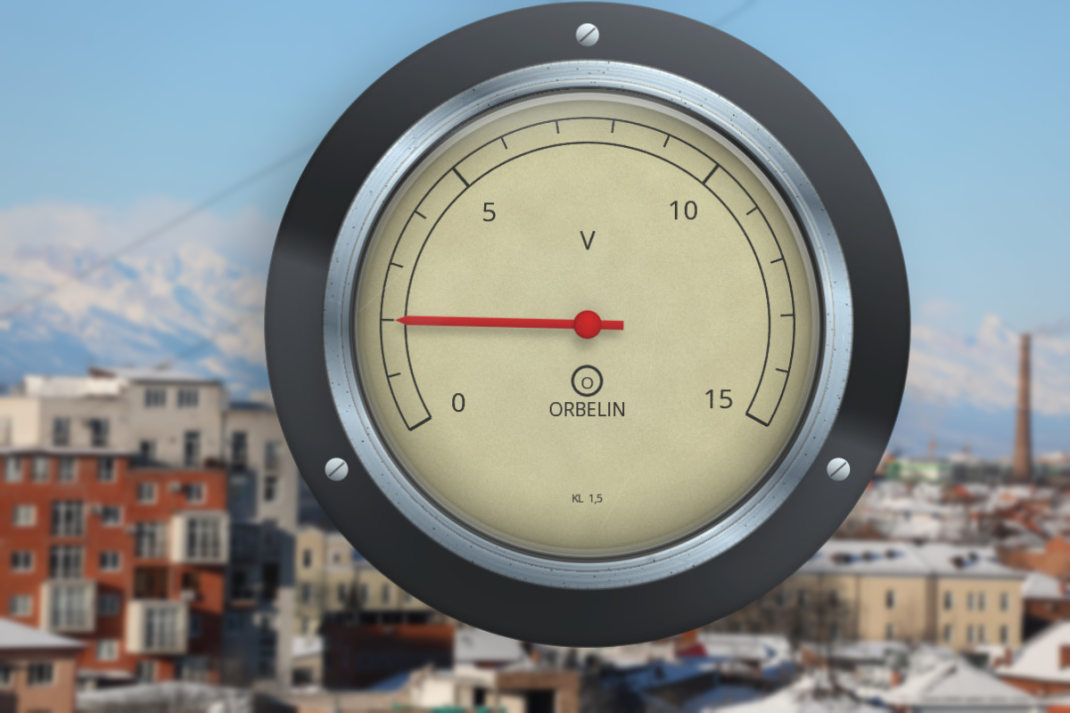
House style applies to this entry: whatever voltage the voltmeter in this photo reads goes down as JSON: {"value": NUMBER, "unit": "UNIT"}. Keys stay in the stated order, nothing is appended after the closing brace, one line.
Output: {"value": 2, "unit": "V"}
